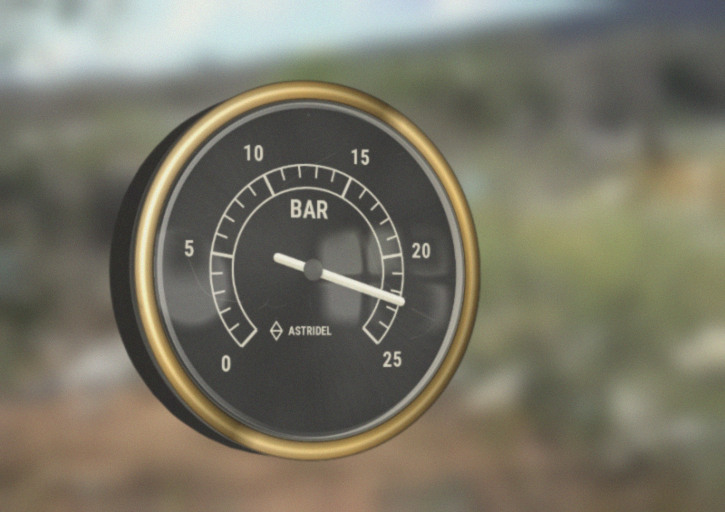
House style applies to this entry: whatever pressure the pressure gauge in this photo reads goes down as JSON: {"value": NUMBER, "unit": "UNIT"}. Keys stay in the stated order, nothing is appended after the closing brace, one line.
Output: {"value": 22.5, "unit": "bar"}
